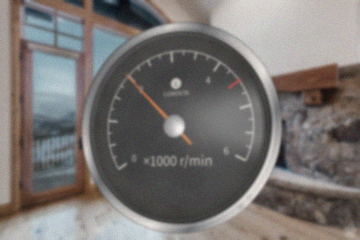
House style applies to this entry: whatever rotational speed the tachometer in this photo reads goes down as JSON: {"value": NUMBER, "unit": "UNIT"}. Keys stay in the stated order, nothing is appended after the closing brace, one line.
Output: {"value": 2000, "unit": "rpm"}
